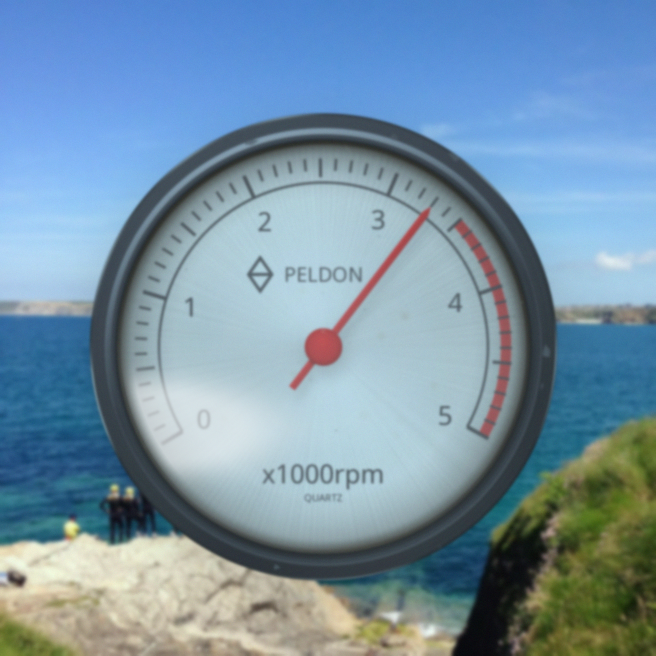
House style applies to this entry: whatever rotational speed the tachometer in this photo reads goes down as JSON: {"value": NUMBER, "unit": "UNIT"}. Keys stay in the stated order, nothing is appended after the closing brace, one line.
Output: {"value": 3300, "unit": "rpm"}
